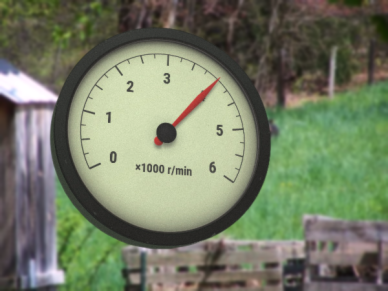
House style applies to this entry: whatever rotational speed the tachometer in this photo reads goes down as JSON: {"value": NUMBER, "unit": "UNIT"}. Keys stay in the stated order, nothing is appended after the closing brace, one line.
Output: {"value": 4000, "unit": "rpm"}
